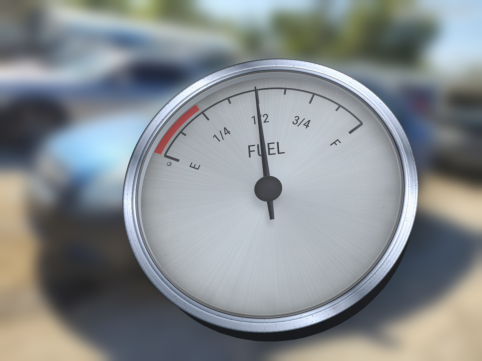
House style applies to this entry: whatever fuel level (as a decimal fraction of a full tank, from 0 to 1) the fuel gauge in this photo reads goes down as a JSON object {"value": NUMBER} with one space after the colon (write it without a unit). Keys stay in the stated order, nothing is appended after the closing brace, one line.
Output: {"value": 0.5}
